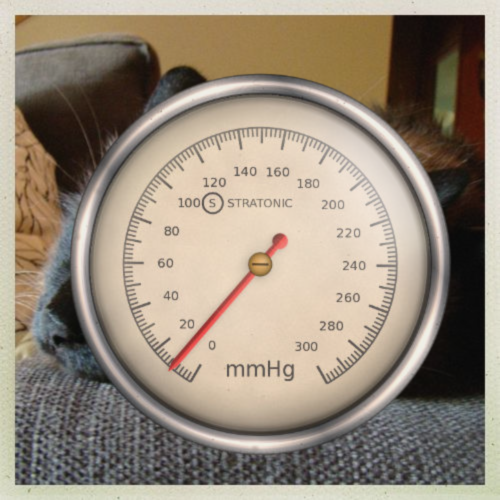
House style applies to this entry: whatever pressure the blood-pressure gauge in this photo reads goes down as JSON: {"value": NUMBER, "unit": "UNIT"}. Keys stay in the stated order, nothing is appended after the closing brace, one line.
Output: {"value": 10, "unit": "mmHg"}
